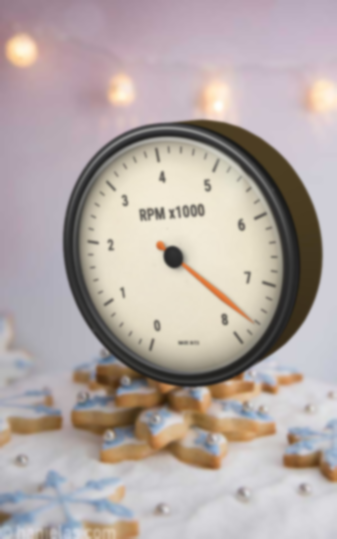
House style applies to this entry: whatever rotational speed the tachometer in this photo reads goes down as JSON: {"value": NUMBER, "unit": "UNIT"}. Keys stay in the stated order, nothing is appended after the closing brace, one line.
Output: {"value": 7600, "unit": "rpm"}
